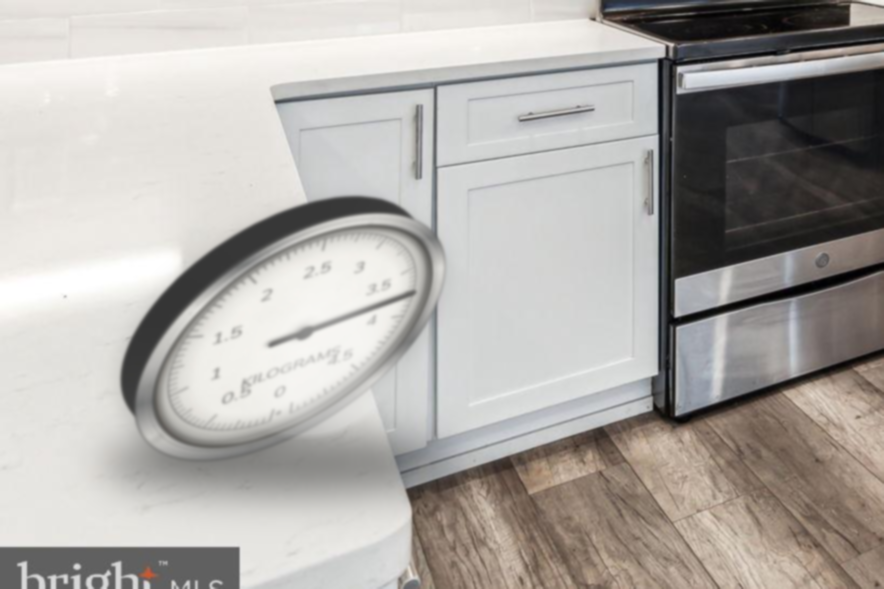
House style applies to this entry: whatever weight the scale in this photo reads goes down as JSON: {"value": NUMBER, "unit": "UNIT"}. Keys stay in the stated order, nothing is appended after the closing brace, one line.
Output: {"value": 3.75, "unit": "kg"}
